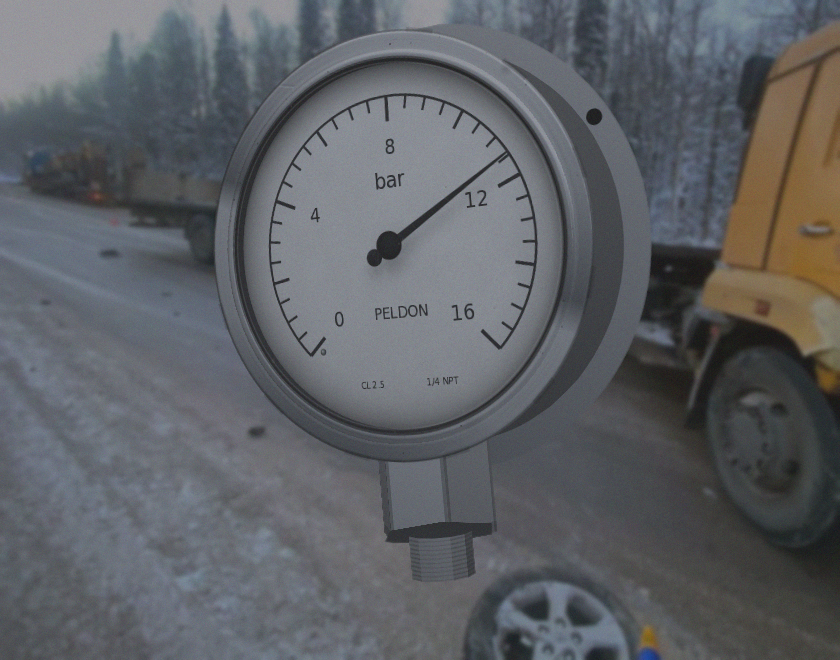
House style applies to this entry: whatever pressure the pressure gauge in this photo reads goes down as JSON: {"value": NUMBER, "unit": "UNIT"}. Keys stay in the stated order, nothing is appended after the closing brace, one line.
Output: {"value": 11.5, "unit": "bar"}
